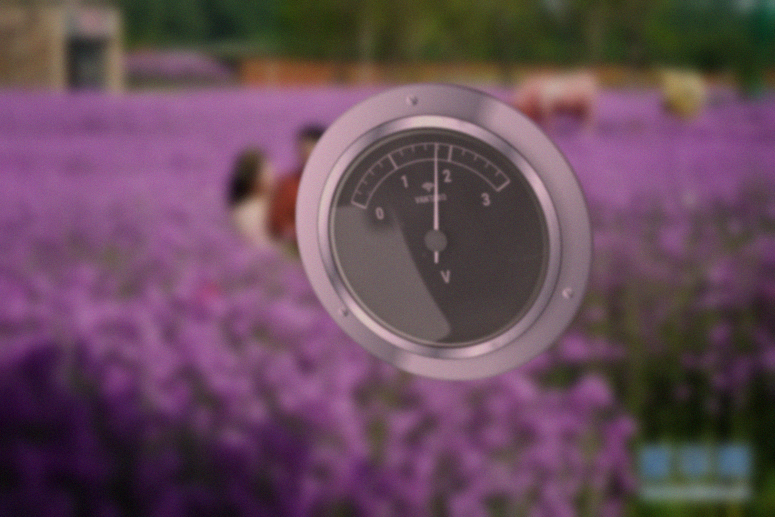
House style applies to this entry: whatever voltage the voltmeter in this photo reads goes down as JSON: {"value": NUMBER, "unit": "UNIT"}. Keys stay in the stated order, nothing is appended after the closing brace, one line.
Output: {"value": 1.8, "unit": "V"}
